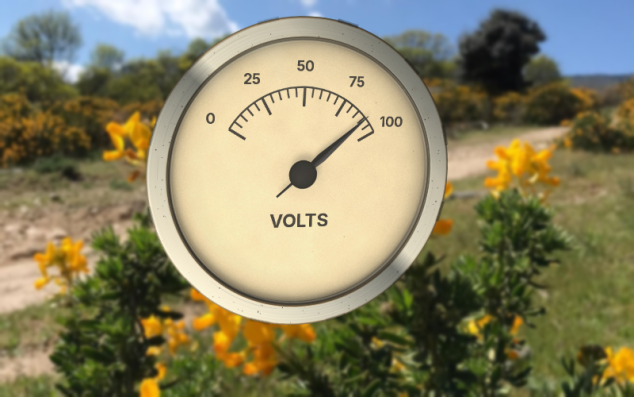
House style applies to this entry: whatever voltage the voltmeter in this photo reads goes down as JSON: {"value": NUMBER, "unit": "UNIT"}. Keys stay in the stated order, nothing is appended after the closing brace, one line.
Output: {"value": 90, "unit": "V"}
